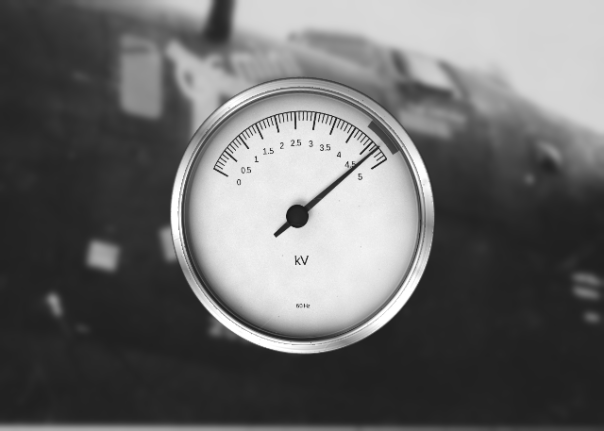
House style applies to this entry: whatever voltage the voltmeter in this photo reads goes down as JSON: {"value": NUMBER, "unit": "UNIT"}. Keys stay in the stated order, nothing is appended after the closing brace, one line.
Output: {"value": 4.7, "unit": "kV"}
